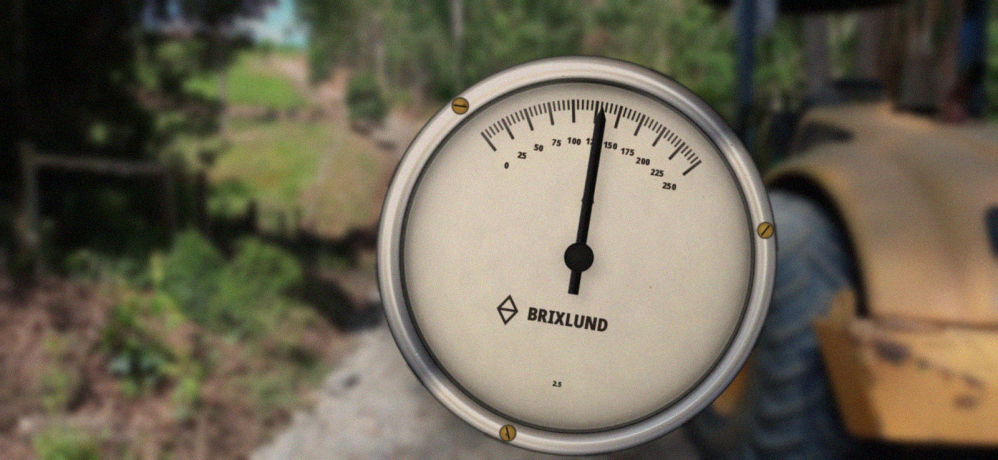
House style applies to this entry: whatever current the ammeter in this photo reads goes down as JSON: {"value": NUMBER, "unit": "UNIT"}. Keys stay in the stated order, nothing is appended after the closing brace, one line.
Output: {"value": 130, "unit": "A"}
